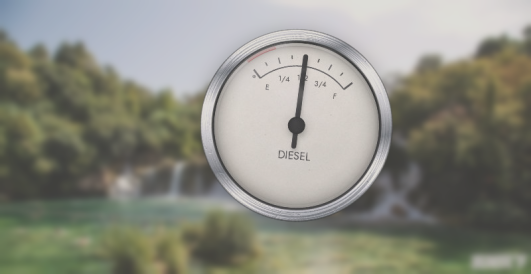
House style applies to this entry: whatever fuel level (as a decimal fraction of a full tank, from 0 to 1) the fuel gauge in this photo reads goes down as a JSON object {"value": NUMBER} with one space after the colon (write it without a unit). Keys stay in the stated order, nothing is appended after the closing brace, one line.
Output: {"value": 0.5}
